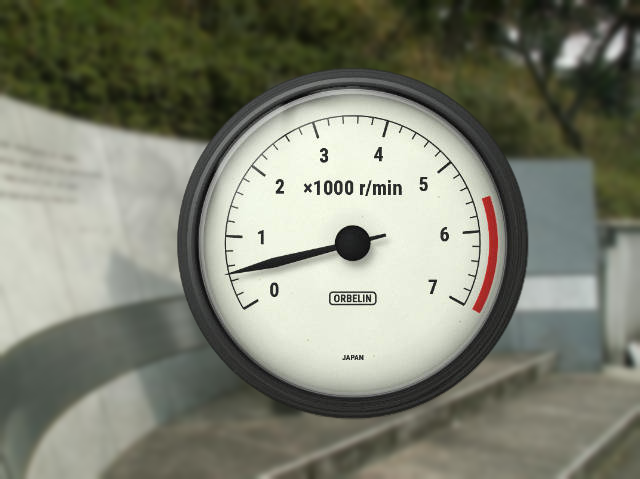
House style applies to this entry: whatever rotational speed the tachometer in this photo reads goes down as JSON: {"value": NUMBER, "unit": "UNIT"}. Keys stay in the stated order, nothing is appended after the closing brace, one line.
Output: {"value": 500, "unit": "rpm"}
